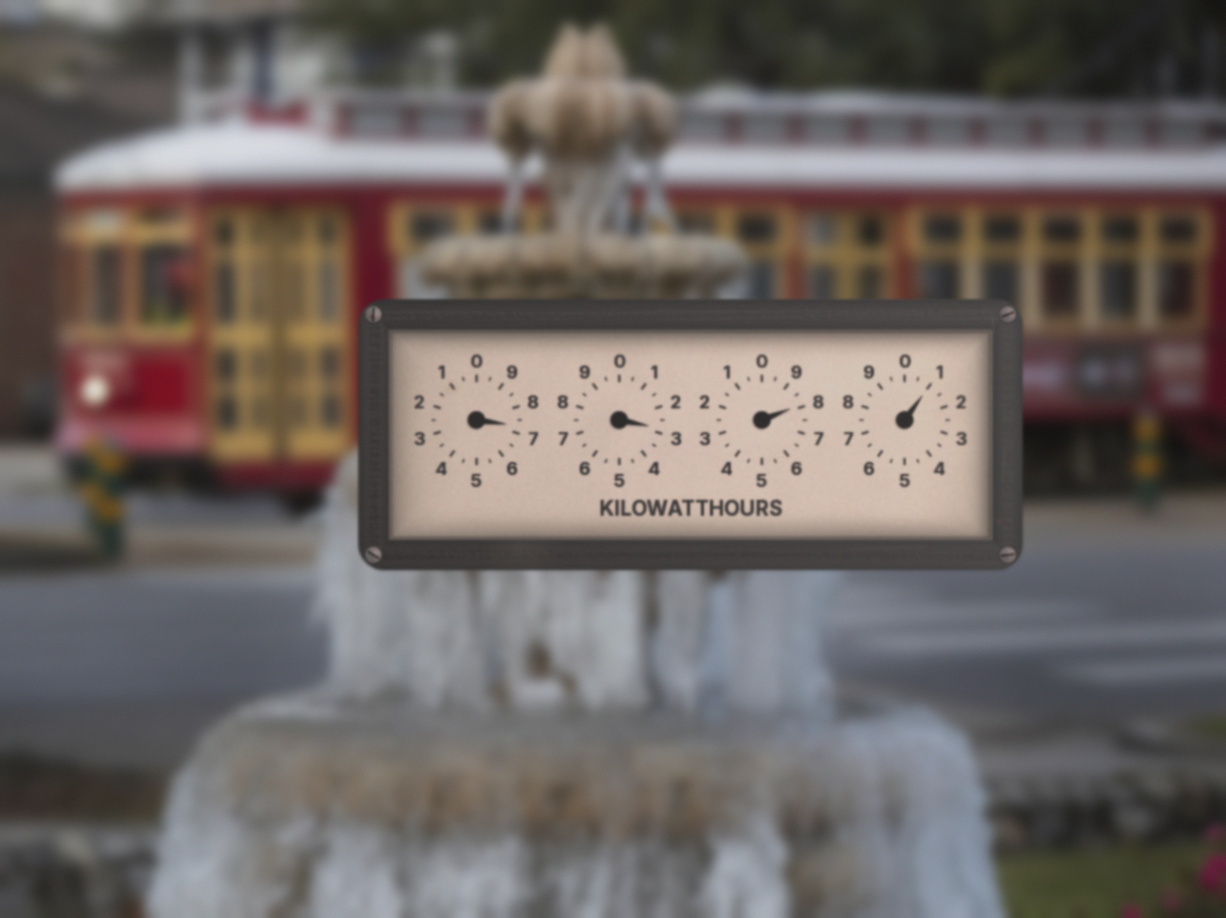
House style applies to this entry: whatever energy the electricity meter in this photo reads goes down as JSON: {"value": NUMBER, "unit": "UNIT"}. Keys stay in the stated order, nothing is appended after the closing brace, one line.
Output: {"value": 7281, "unit": "kWh"}
